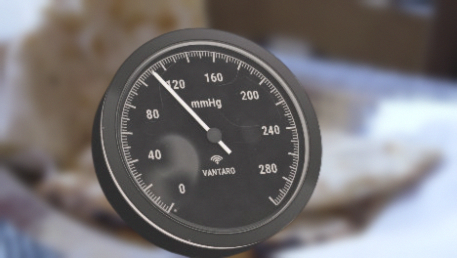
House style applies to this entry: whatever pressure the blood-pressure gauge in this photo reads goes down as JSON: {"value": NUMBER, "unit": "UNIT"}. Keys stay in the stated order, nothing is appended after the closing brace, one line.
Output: {"value": 110, "unit": "mmHg"}
